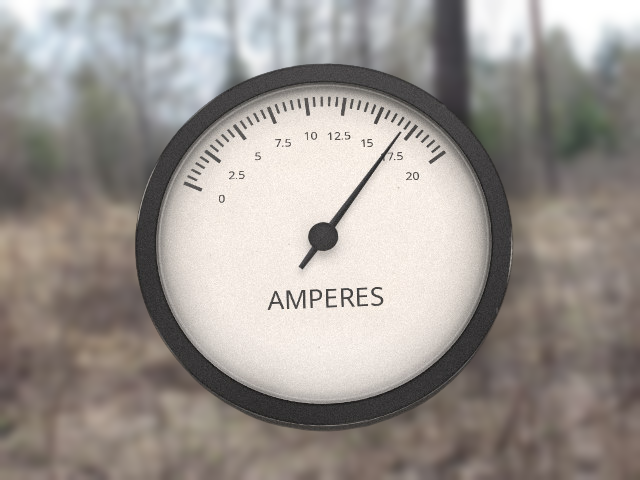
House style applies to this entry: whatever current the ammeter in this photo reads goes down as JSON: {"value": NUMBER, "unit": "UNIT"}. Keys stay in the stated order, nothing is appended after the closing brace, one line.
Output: {"value": 17, "unit": "A"}
